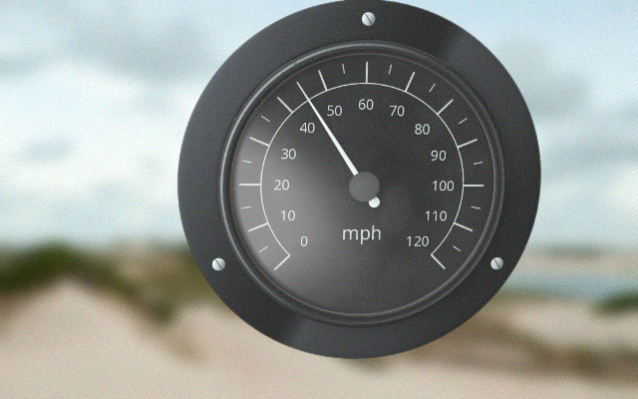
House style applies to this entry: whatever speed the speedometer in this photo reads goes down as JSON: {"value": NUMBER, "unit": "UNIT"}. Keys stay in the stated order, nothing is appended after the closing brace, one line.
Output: {"value": 45, "unit": "mph"}
